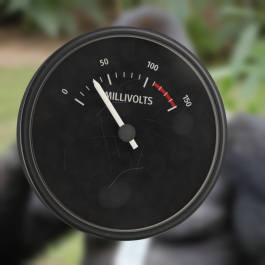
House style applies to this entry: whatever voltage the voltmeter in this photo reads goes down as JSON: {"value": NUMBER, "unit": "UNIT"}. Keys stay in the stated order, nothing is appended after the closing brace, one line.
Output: {"value": 30, "unit": "mV"}
